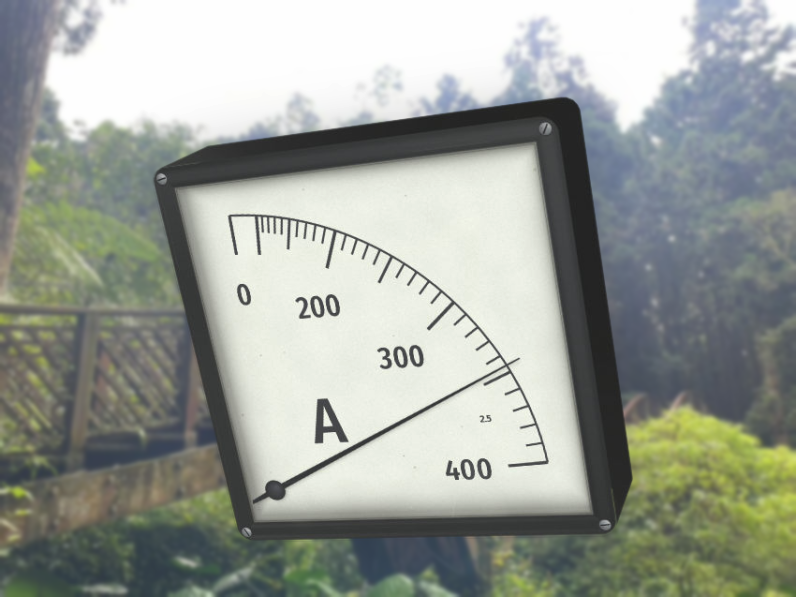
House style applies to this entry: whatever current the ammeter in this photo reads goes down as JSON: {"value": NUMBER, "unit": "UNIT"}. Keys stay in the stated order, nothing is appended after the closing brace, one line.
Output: {"value": 345, "unit": "A"}
